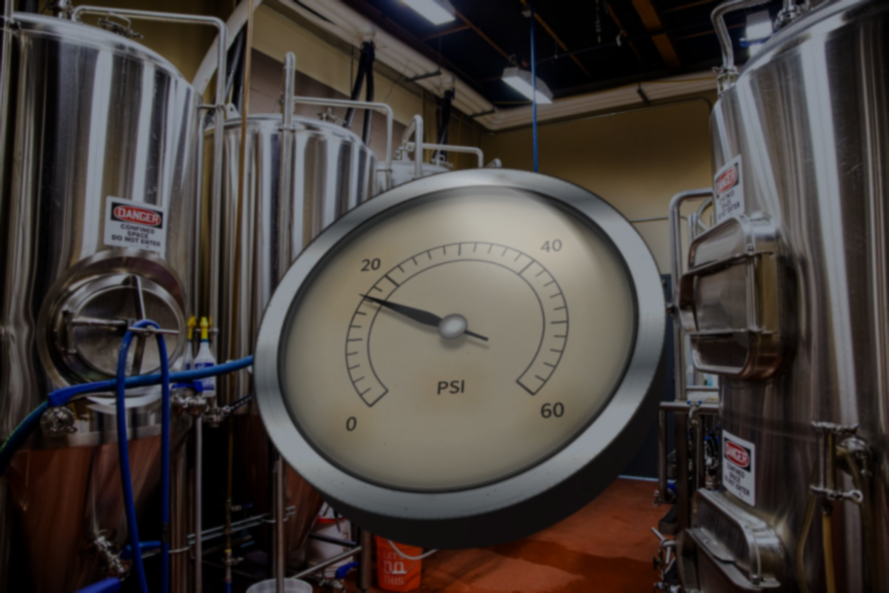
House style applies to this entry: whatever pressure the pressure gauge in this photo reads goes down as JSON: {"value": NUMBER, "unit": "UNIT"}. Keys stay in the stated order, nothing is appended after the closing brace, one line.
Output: {"value": 16, "unit": "psi"}
